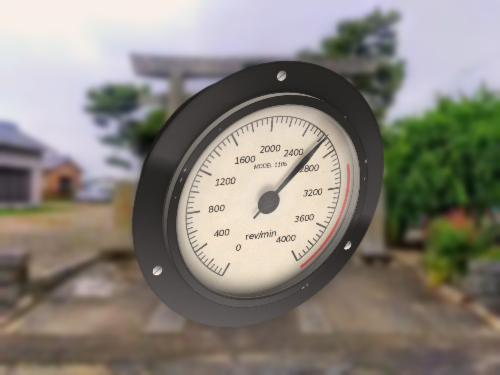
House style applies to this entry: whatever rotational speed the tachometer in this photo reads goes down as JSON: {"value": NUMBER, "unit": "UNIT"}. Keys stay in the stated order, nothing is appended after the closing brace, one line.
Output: {"value": 2600, "unit": "rpm"}
